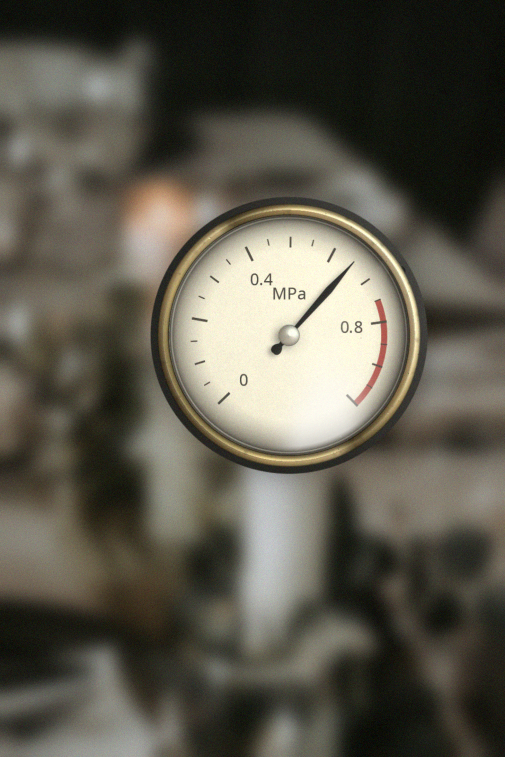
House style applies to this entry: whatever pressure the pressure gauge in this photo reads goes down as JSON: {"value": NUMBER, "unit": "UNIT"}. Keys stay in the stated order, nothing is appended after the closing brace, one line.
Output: {"value": 0.65, "unit": "MPa"}
